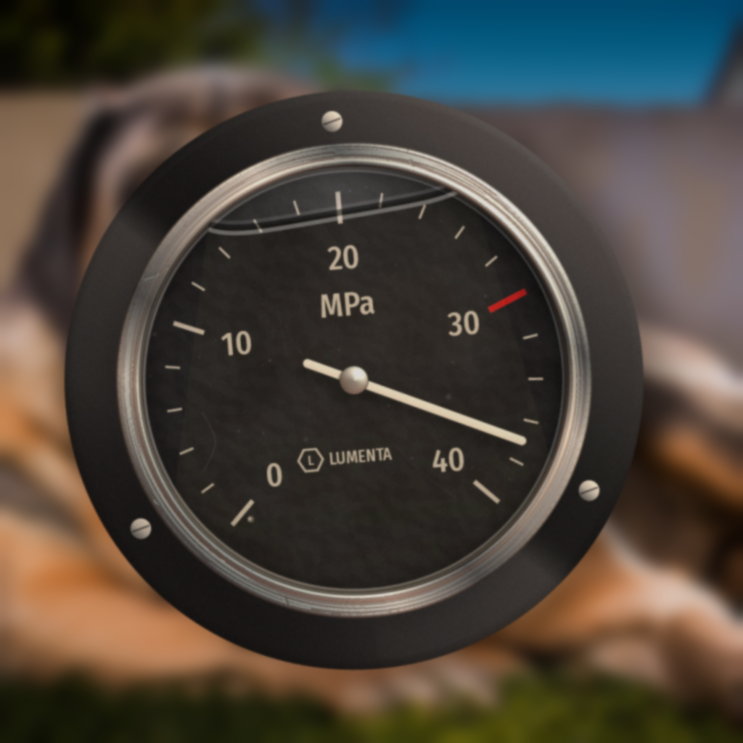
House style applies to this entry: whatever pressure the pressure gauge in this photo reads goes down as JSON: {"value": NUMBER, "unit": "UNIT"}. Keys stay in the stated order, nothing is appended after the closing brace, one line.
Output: {"value": 37, "unit": "MPa"}
